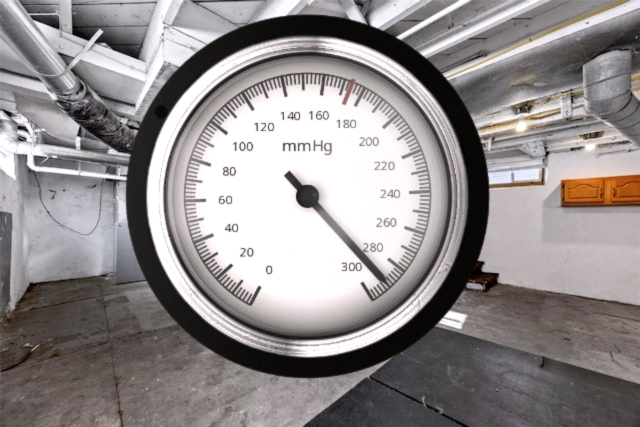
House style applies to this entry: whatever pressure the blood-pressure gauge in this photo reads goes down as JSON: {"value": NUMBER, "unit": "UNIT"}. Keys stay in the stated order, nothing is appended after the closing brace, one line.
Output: {"value": 290, "unit": "mmHg"}
